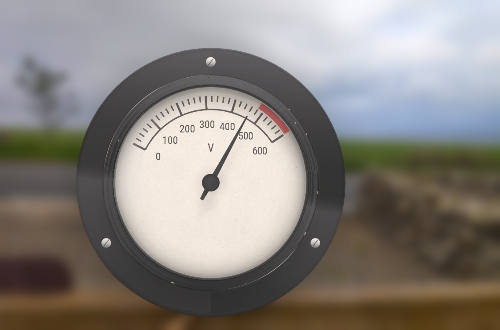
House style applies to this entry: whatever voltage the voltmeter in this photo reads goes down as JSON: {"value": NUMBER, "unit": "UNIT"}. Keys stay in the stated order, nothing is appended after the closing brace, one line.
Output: {"value": 460, "unit": "V"}
